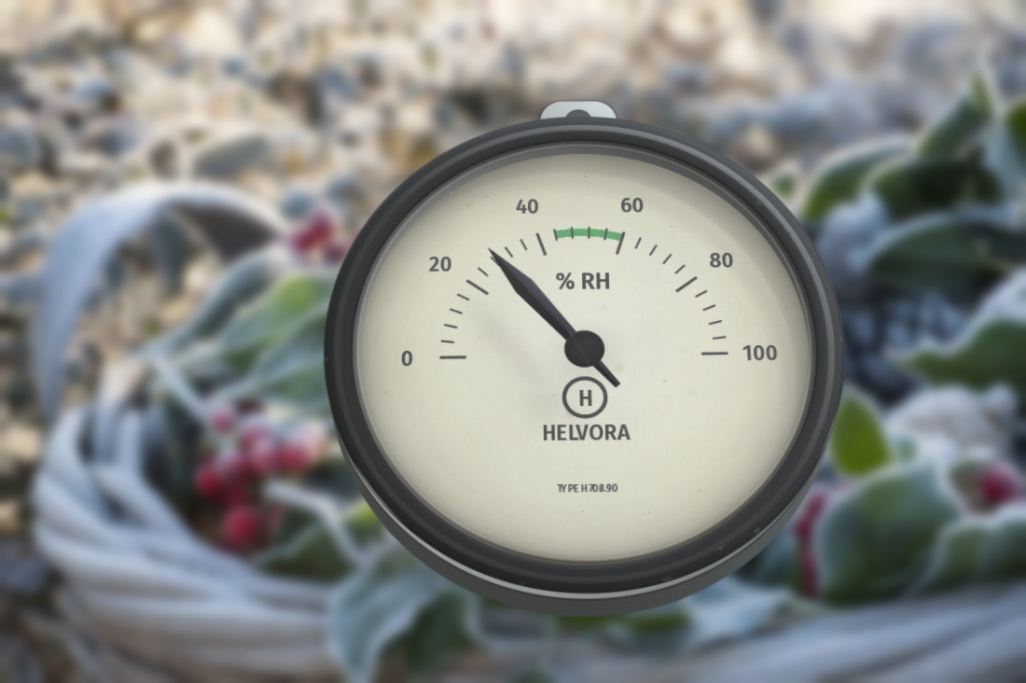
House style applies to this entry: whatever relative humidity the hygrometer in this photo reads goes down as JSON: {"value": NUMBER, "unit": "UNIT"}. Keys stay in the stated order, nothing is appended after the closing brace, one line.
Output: {"value": 28, "unit": "%"}
